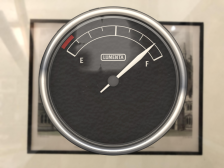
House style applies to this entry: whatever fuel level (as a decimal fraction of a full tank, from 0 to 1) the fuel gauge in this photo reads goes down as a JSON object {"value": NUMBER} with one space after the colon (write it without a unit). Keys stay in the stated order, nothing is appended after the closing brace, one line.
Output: {"value": 0.875}
